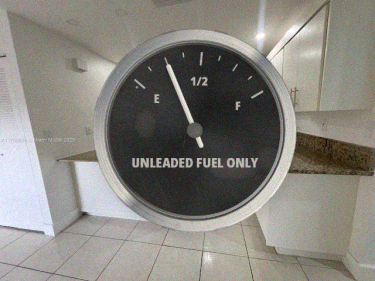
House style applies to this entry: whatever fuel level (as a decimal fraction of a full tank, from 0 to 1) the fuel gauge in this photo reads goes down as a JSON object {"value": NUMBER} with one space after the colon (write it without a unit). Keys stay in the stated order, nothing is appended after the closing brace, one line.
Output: {"value": 0.25}
